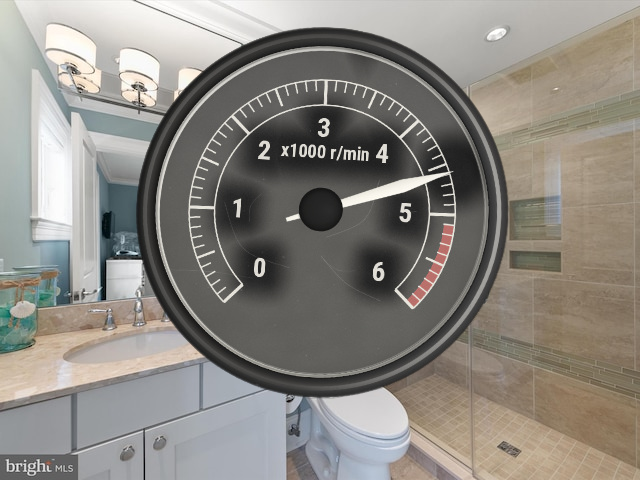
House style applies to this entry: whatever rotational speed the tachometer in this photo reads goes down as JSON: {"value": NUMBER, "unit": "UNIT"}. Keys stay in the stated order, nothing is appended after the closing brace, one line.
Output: {"value": 4600, "unit": "rpm"}
